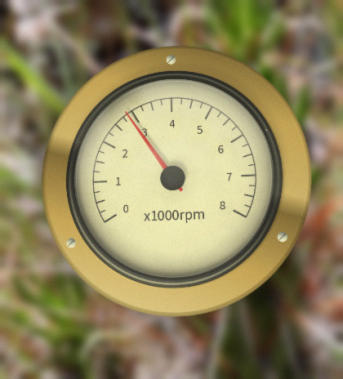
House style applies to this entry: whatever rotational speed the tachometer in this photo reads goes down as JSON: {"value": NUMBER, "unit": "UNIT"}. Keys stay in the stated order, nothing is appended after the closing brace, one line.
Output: {"value": 2875, "unit": "rpm"}
